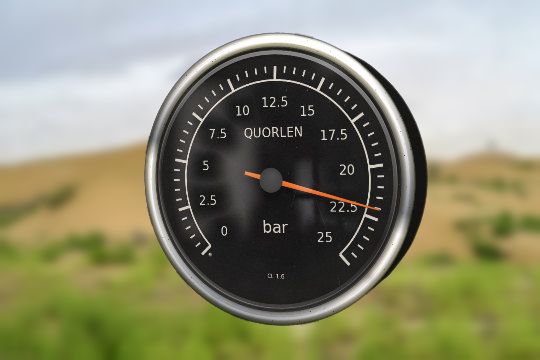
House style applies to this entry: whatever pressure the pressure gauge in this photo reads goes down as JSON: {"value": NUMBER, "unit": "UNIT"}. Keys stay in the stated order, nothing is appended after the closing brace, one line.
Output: {"value": 22, "unit": "bar"}
